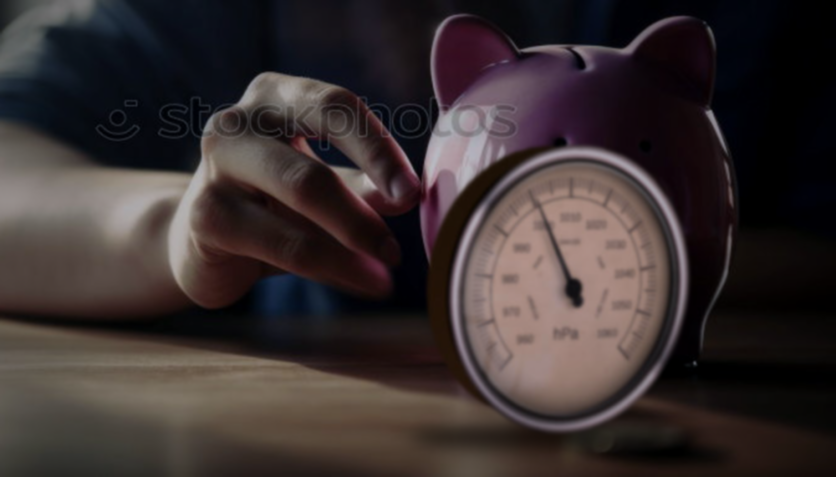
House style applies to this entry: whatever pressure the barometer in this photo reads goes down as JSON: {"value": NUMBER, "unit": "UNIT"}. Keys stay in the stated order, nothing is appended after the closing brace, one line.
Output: {"value": 1000, "unit": "hPa"}
